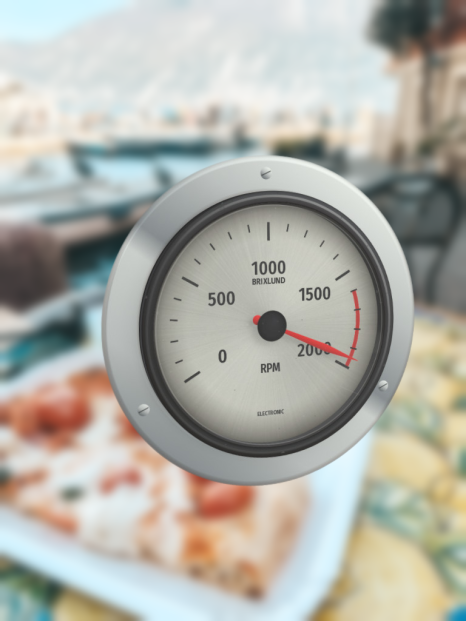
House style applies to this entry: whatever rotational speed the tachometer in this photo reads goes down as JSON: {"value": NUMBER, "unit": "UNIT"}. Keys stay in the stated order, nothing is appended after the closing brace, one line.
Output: {"value": 1950, "unit": "rpm"}
